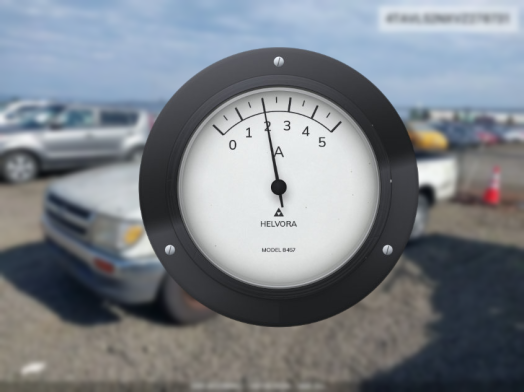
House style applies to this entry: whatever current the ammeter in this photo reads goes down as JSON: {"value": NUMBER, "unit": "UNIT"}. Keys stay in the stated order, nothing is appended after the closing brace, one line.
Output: {"value": 2, "unit": "A"}
